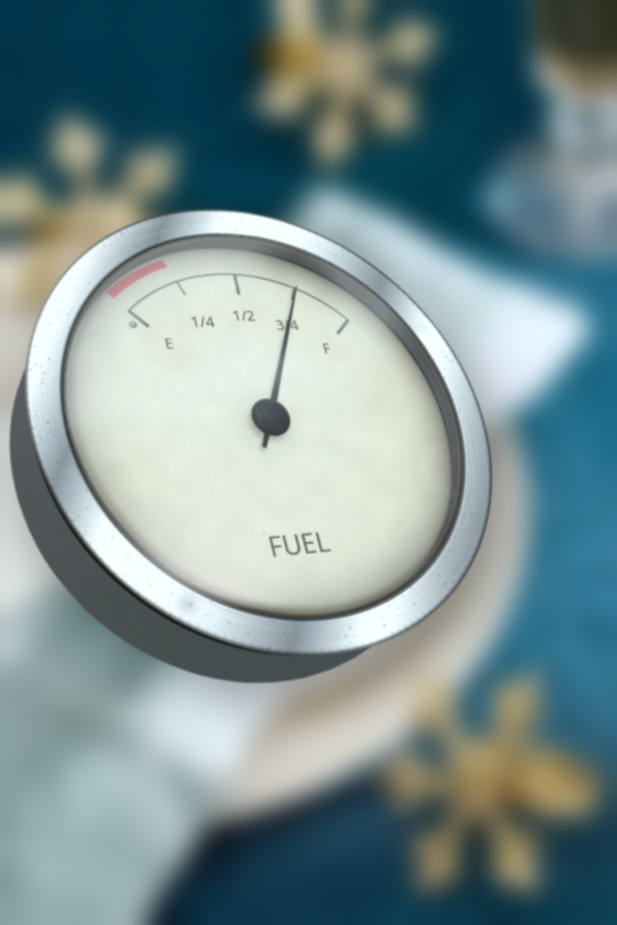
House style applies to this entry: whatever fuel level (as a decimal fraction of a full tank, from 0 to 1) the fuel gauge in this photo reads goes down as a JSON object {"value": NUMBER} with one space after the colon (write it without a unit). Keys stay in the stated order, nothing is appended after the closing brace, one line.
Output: {"value": 0.75}
